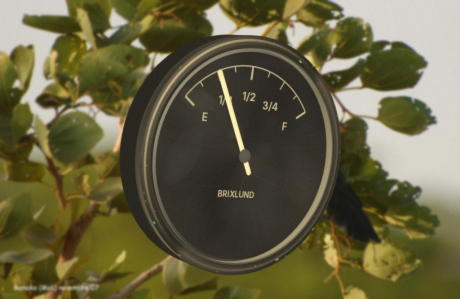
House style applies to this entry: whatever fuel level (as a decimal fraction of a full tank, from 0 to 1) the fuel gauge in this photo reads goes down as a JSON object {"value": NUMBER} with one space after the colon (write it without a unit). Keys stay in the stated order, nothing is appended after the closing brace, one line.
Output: {"value": 0.25}
